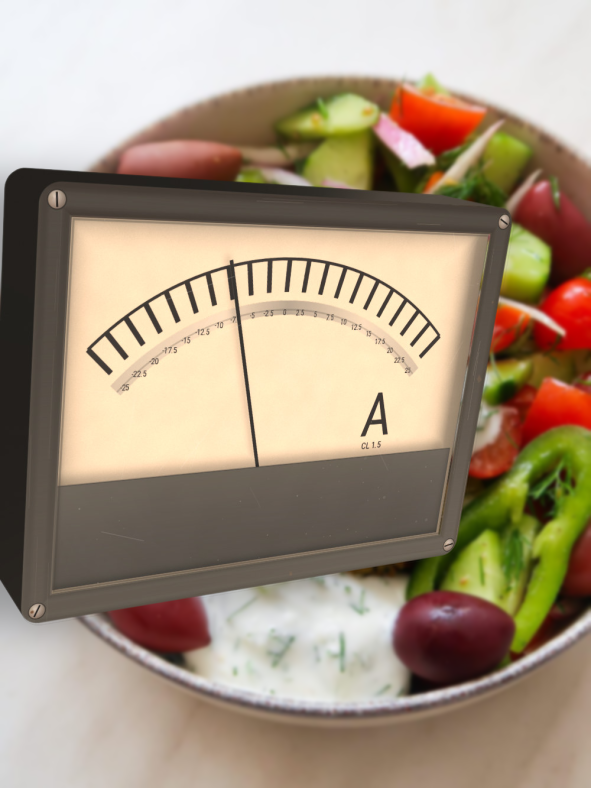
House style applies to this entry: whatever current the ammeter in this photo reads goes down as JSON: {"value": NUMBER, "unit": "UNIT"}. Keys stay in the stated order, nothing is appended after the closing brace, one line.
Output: {"value": -7.5, "unit": "A"}
